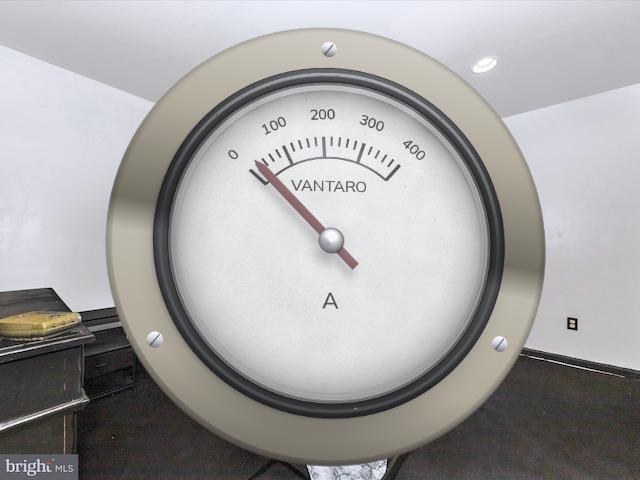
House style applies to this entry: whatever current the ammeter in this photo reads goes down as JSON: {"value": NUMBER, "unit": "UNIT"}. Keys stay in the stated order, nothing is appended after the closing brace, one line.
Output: {"value": 20, "unit": "A"}
